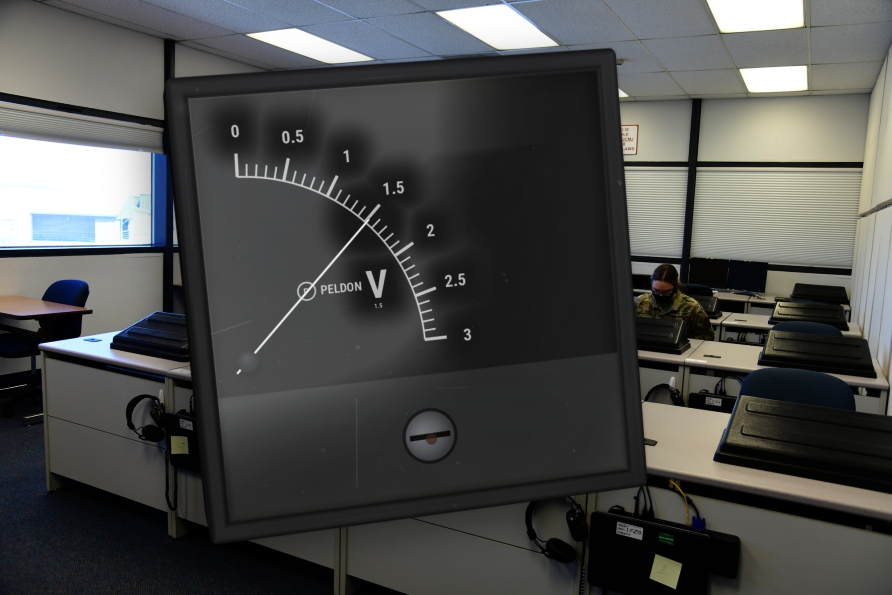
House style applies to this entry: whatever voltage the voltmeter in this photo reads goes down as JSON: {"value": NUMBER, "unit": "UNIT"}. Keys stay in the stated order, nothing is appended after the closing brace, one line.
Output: {"value": 1.5, "unit": "V"}
